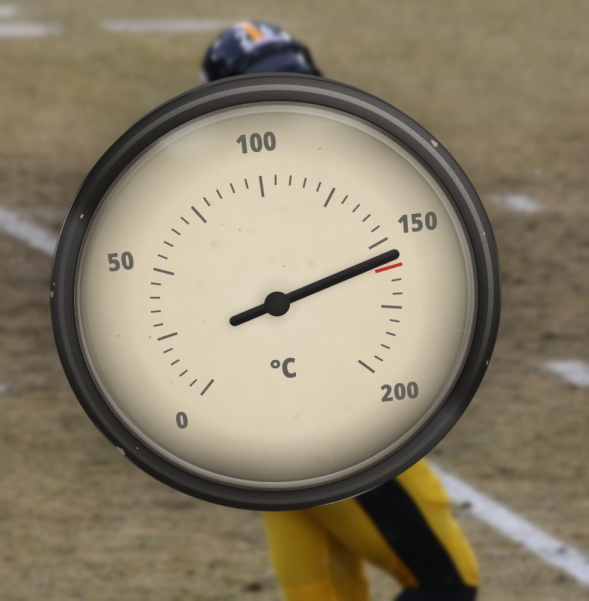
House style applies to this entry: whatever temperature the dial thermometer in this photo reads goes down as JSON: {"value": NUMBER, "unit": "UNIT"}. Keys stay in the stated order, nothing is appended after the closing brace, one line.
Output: {"value": 155, "unit": "°C"}
